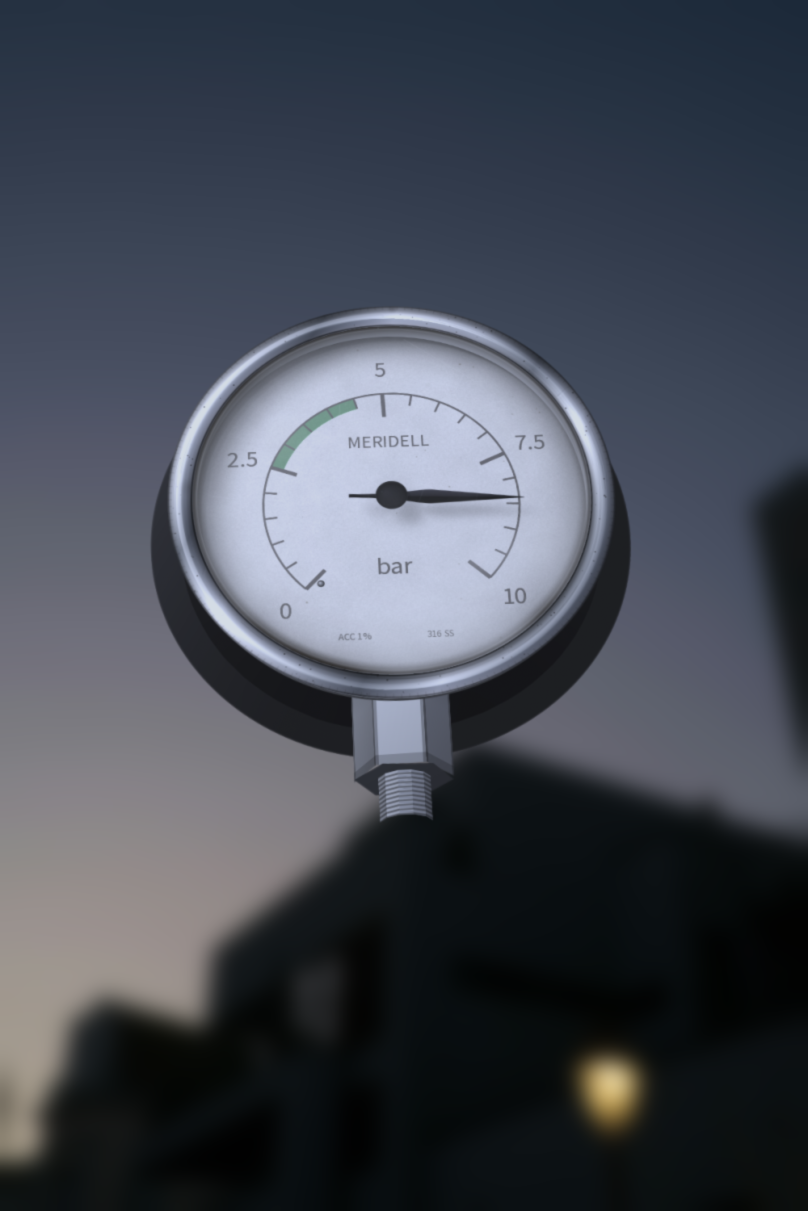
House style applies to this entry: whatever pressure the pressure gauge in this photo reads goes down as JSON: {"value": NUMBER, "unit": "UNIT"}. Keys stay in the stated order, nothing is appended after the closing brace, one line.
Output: {"value": 8.5, "unit": "bar"}
